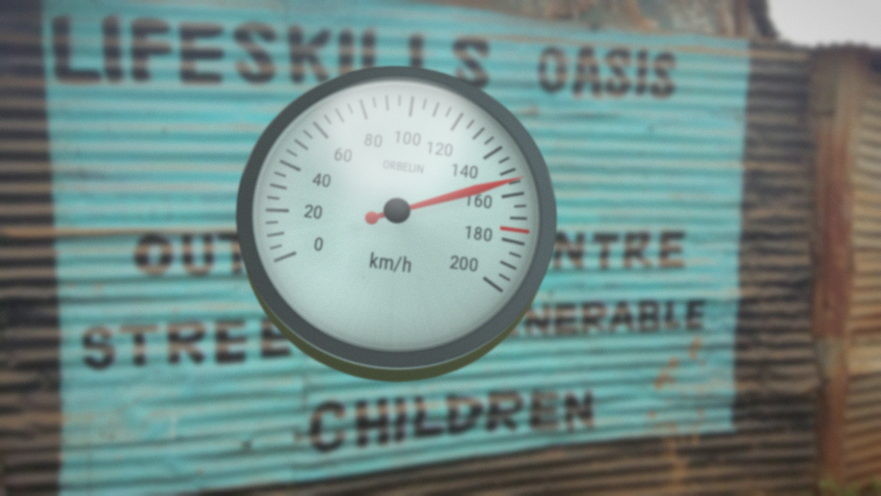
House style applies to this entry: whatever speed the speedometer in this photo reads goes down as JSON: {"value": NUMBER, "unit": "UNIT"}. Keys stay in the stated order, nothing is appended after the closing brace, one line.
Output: {"value": 155, "unit": "km/h"}
